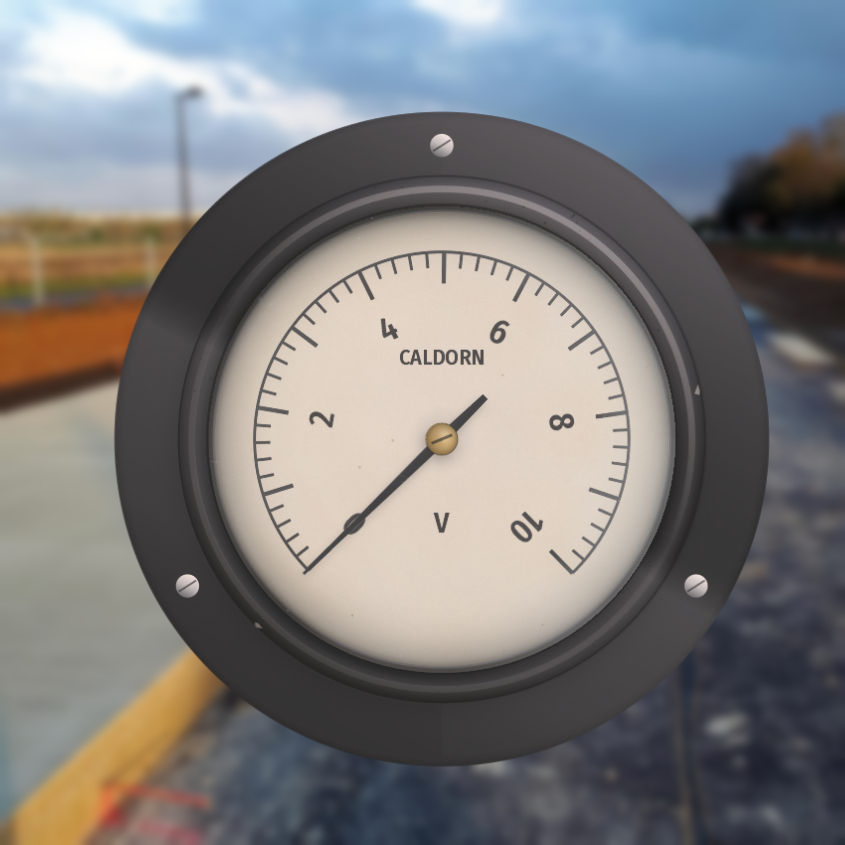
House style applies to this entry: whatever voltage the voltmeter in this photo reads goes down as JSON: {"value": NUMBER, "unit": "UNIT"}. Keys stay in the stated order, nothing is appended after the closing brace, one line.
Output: {"value": 0, "unit": "V"}
